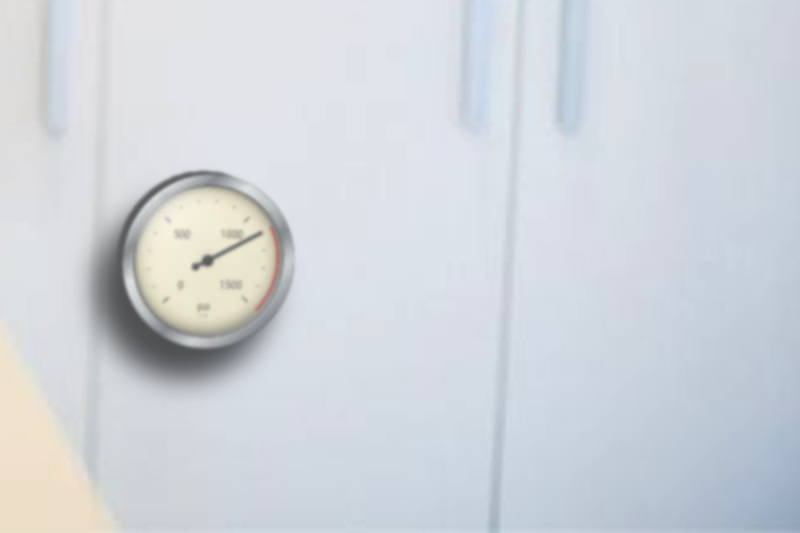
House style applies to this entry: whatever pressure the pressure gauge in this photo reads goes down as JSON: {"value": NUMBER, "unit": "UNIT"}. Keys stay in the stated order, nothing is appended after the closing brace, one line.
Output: {"value": 1100, "unit": "psi"}
